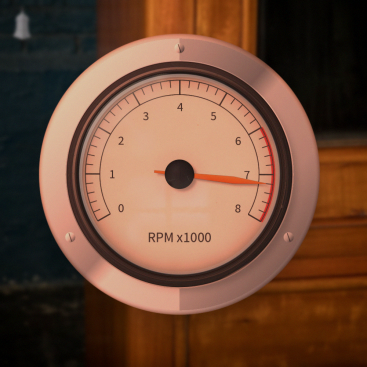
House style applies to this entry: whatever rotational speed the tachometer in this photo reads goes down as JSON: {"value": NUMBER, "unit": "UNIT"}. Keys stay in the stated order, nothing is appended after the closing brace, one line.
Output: {"value": 7200, "unit": "rpm"}
